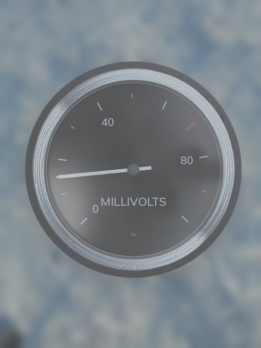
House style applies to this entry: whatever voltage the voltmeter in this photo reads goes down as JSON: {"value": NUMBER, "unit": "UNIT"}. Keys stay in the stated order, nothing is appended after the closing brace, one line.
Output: {"value": 15, "unit": "mV"}
